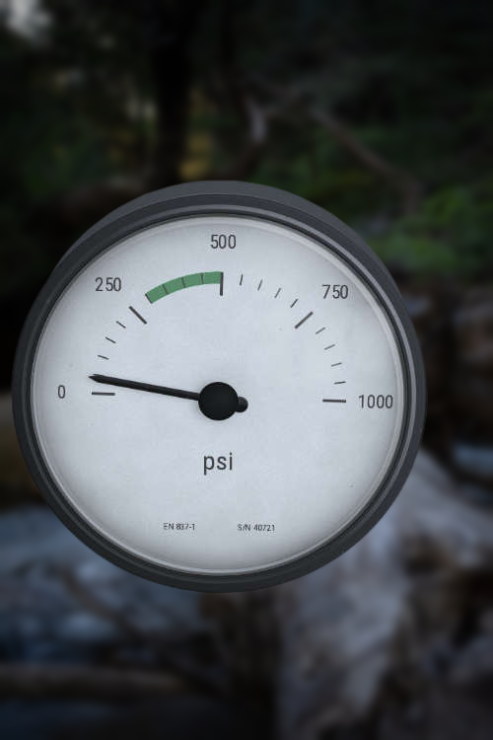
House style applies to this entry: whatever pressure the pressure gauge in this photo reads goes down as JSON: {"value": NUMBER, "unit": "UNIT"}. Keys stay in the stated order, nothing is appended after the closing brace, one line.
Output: {"value": 50, "unit": "psi"}
